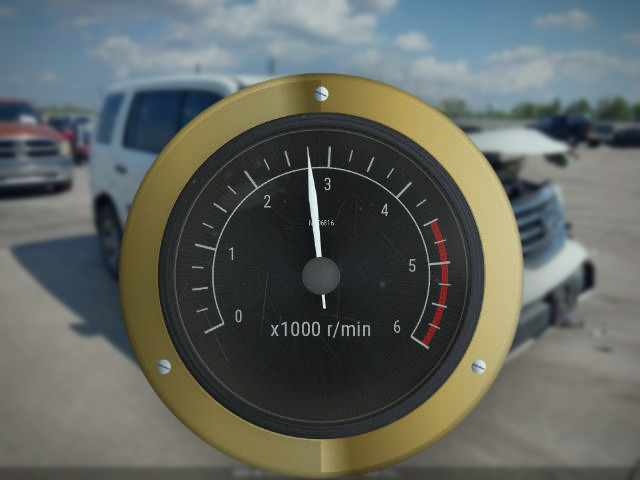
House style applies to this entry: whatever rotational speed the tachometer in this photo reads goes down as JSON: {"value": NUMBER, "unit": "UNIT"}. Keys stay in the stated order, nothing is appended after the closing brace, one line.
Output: {"value": 2750, "unit": "rpm"}
